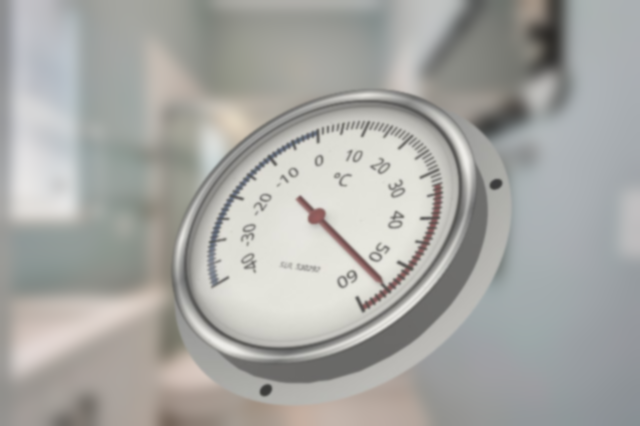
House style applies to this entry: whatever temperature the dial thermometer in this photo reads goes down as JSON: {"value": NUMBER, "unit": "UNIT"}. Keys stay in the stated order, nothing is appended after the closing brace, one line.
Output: {"value": 55, "unit": "°C"}
